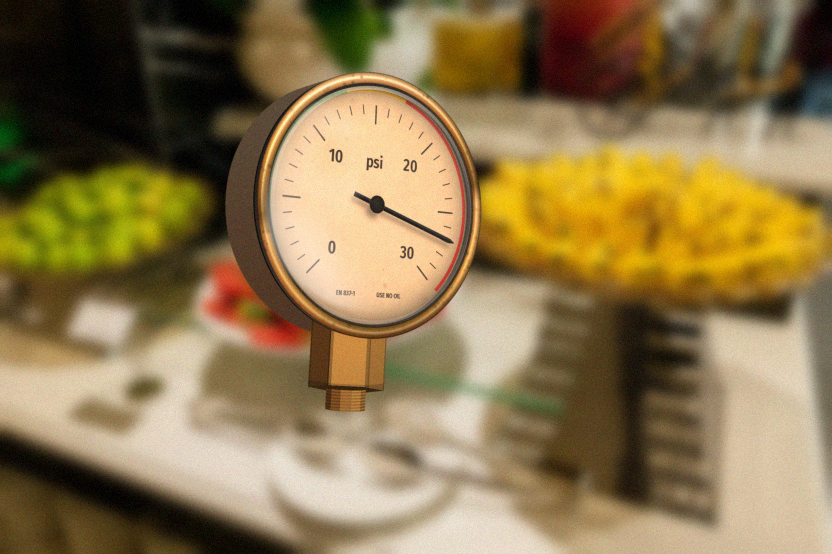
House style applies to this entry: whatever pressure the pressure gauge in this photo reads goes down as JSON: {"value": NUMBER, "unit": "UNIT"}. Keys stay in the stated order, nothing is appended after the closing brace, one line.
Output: {"value": 27, "unit": "psi"}
